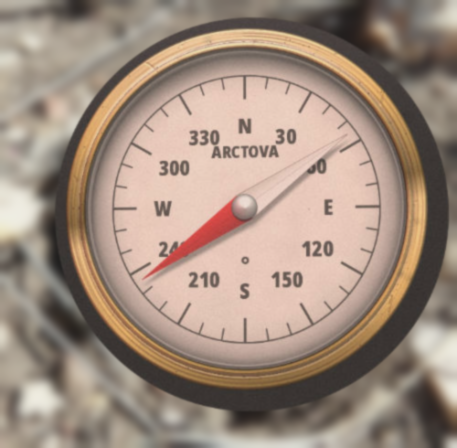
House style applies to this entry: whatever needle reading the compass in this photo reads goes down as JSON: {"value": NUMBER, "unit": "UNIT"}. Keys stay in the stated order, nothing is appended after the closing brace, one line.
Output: {"value": 235, "unit": "°"}
